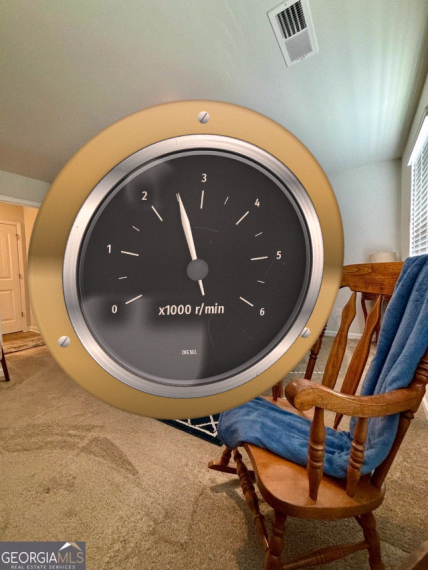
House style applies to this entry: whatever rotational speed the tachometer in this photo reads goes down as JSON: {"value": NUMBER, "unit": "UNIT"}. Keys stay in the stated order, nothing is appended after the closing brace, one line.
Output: {"value": 2500, "unit": "rpm"}
